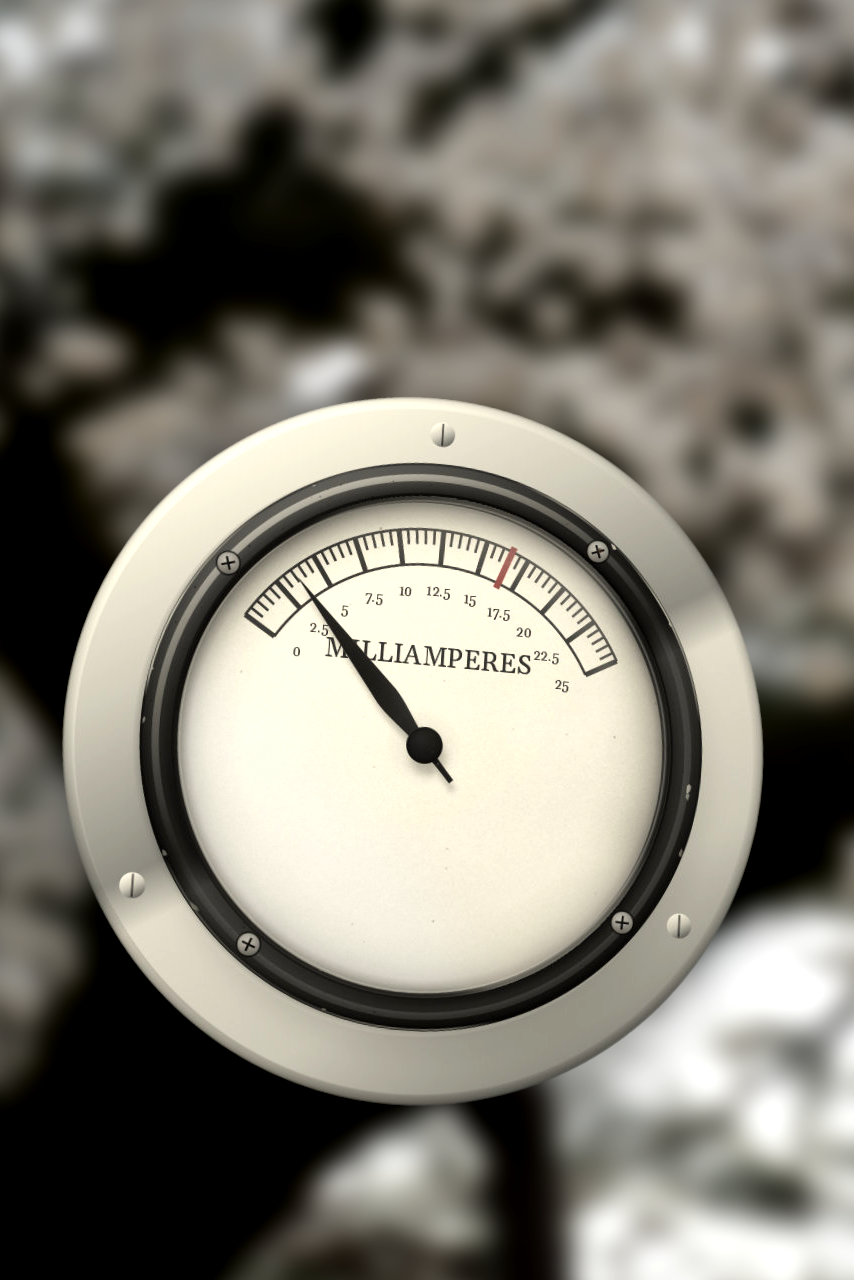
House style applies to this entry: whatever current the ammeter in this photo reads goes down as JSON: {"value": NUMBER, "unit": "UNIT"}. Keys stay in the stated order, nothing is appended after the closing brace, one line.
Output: {"value": 3.5, "unit": "mA"}
